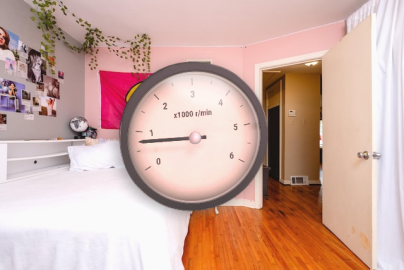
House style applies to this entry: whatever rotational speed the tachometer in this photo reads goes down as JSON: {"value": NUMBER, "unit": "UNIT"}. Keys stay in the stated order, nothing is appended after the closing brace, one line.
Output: {"value": 750, "unit": "rpm"}
